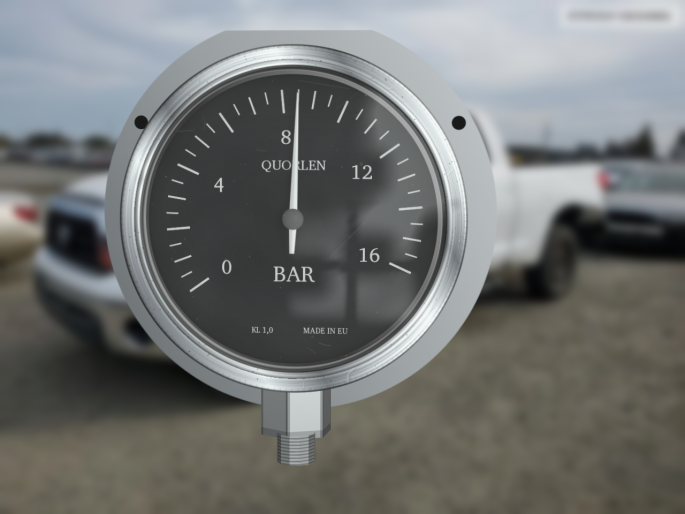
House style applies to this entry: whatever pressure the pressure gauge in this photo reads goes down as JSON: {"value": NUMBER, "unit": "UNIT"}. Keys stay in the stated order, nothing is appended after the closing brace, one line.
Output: {"value": 8.5, "unit": "bar"}
